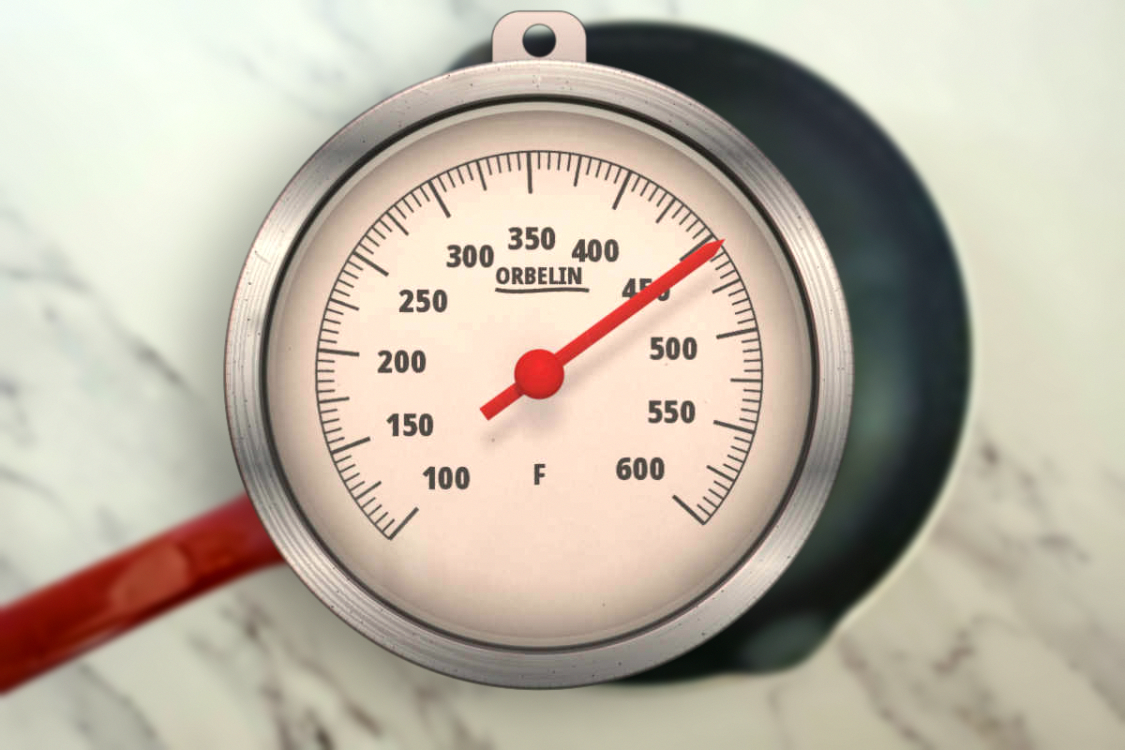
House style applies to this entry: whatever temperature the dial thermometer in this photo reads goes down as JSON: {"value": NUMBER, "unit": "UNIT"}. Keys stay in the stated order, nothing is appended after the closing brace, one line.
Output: {"value": 455, "unit": "°F"}
